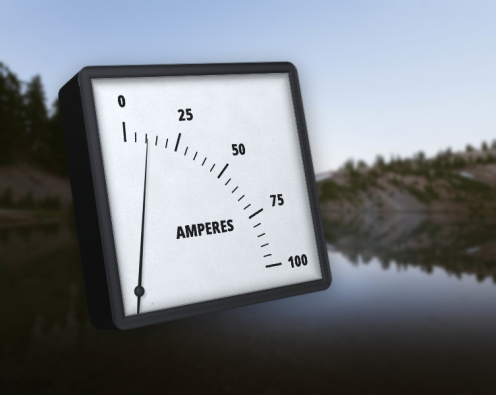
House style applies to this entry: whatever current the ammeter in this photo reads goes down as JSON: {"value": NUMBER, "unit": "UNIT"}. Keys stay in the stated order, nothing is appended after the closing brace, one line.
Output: {"value": 10, "unit": "A"}
